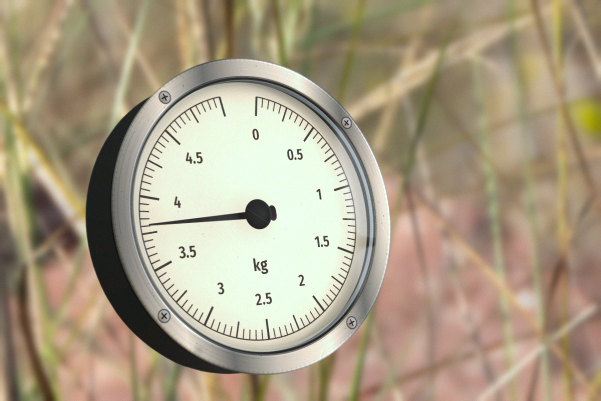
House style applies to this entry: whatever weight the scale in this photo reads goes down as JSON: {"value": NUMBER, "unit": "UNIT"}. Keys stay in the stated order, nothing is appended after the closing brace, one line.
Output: {"value": 3.8, "unit": "kg"}
